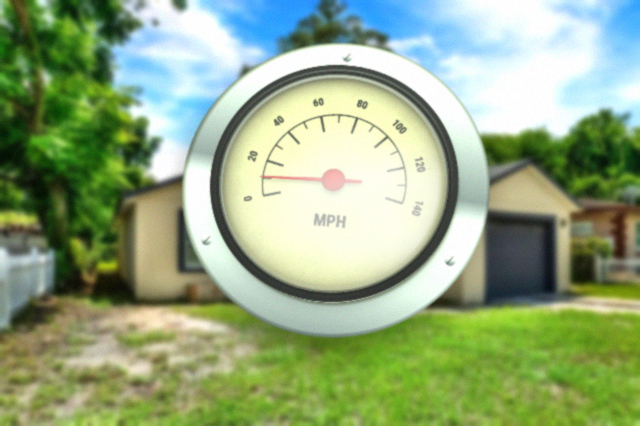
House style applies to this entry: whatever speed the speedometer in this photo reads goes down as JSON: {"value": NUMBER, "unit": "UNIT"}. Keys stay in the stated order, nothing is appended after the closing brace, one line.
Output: {"value": 10, "unit": "mph"}
